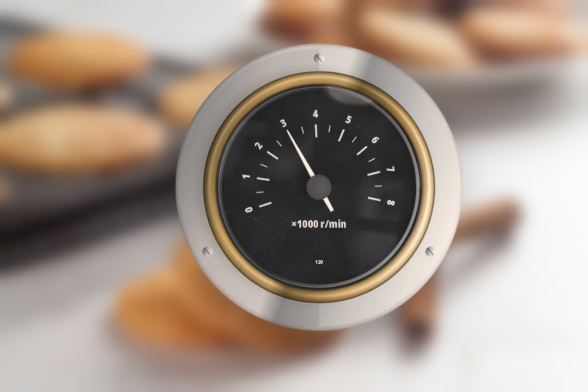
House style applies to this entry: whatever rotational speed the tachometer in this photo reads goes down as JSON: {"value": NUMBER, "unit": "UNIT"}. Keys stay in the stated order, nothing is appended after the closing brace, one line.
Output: {"value": 3000, "unit": "rpm"}
